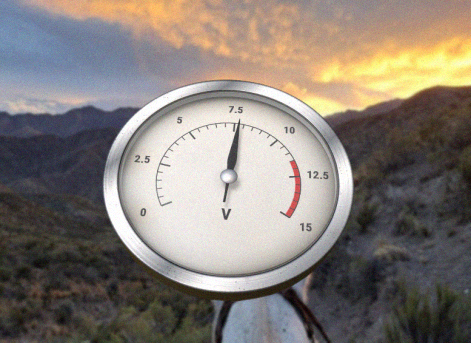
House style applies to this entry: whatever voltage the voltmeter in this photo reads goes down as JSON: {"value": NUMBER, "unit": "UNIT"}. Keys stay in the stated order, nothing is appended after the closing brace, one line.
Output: {"value": 7.75, "unit": "V"}
